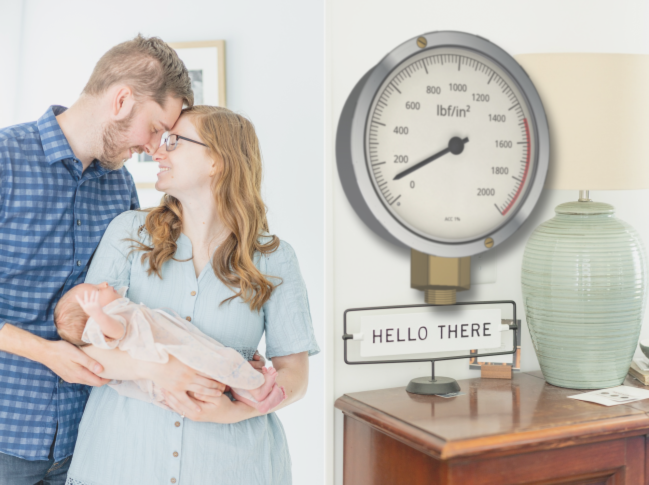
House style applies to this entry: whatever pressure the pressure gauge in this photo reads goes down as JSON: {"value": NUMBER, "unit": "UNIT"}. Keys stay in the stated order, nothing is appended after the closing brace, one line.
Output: {"value": 100, "unit": "psi"}
